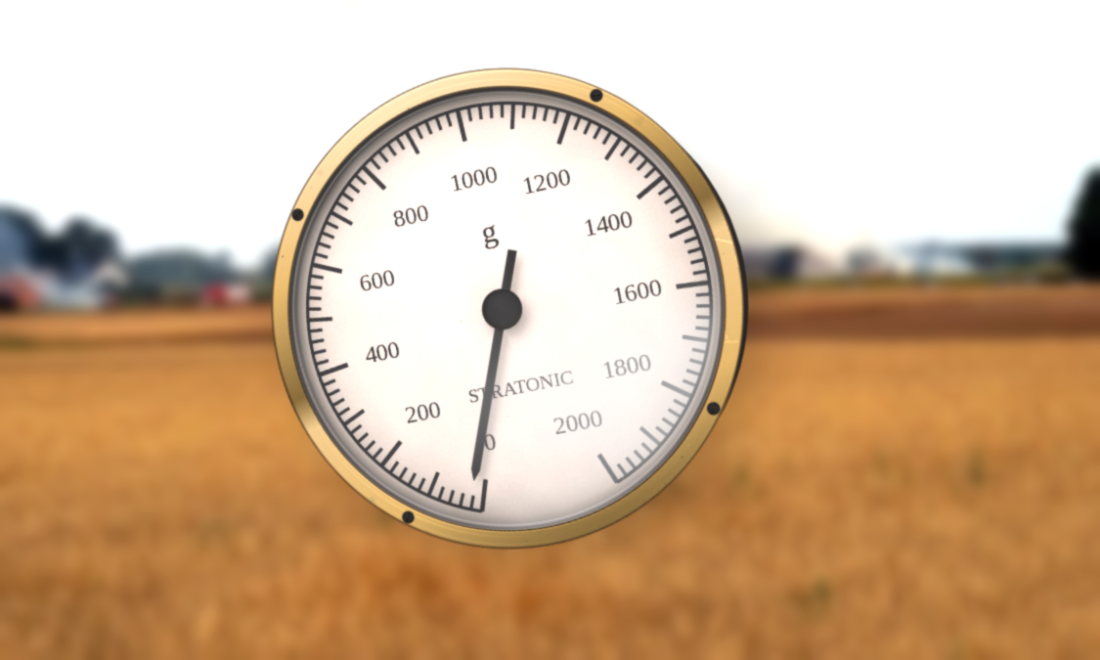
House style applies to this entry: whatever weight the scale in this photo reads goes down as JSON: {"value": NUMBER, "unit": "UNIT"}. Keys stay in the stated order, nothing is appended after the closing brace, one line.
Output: {"value": 20, "unit": "g"}
